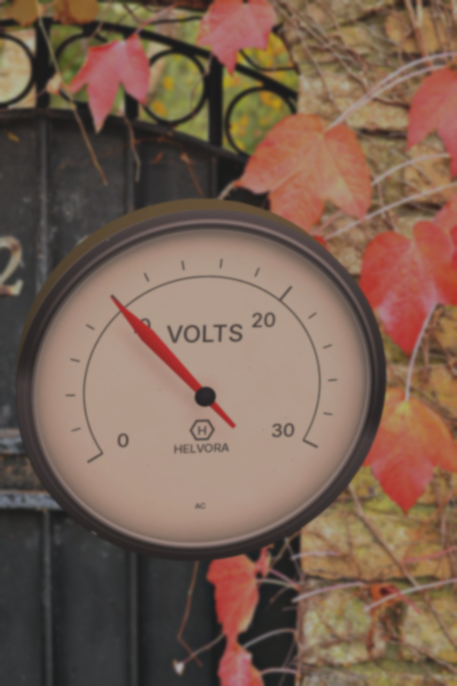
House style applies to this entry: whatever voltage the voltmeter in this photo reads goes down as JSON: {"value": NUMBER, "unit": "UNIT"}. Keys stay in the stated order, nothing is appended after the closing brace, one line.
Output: {"value": 10, "unit": "V"}
